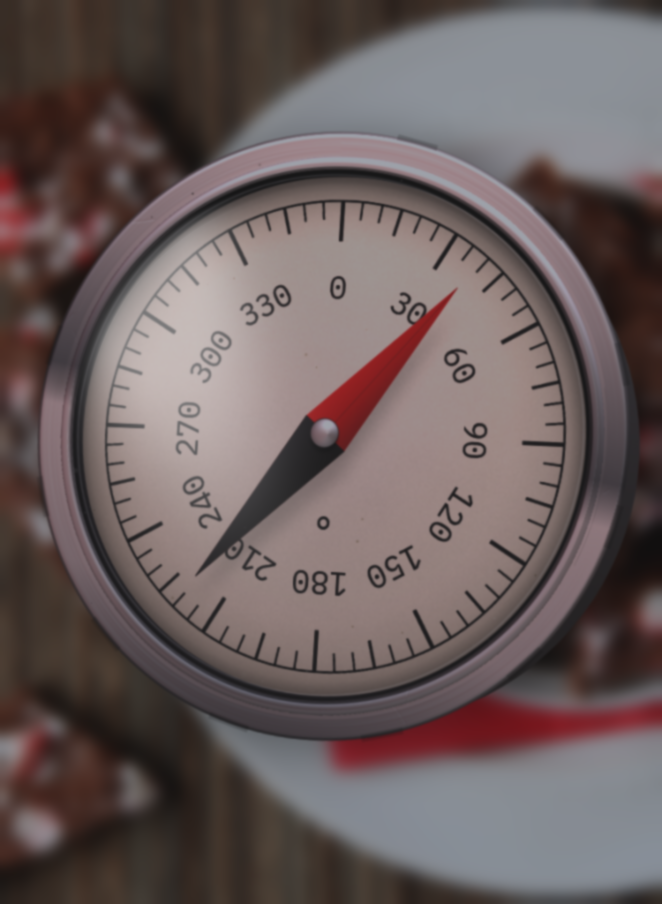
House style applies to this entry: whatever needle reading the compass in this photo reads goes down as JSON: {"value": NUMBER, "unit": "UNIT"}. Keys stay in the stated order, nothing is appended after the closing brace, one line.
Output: {"value": 40, "unit": "°"}
